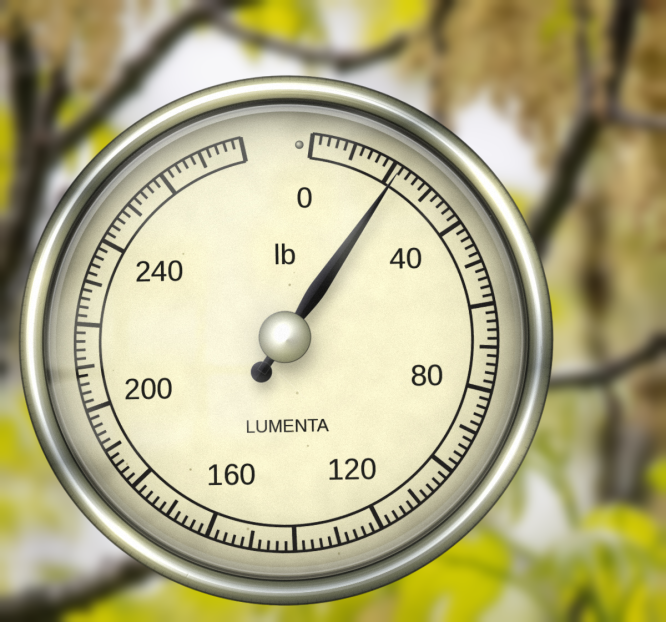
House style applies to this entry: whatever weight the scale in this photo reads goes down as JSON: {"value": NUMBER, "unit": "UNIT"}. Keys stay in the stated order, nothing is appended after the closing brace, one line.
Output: {"value": 22, "unit": "lb"}
